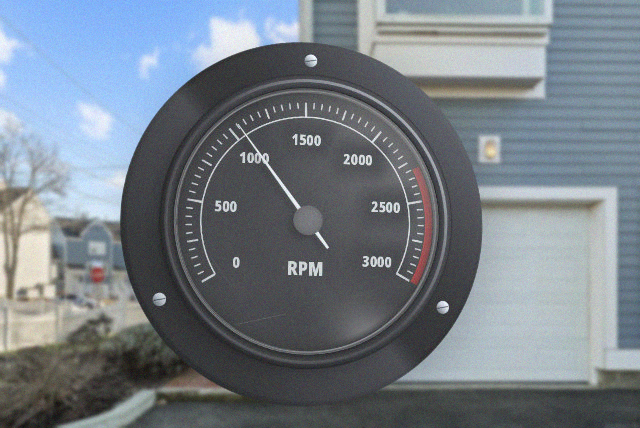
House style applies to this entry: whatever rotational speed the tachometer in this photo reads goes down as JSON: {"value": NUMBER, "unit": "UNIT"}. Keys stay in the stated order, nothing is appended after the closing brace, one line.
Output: {"value": 1050, "unit": "rpm"}
